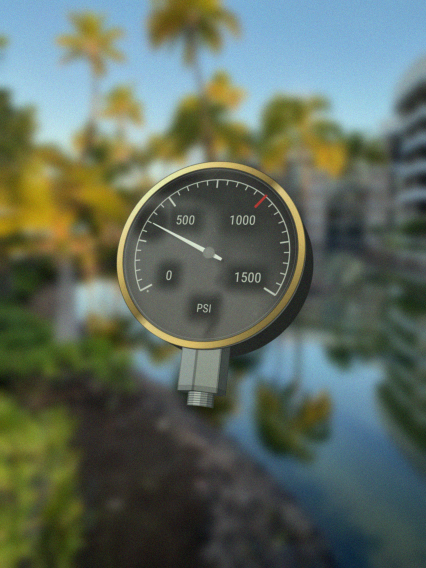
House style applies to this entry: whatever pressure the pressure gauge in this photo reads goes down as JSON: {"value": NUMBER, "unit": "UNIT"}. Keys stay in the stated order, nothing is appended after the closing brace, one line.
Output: {"value": 350, "unit": "psi"}
